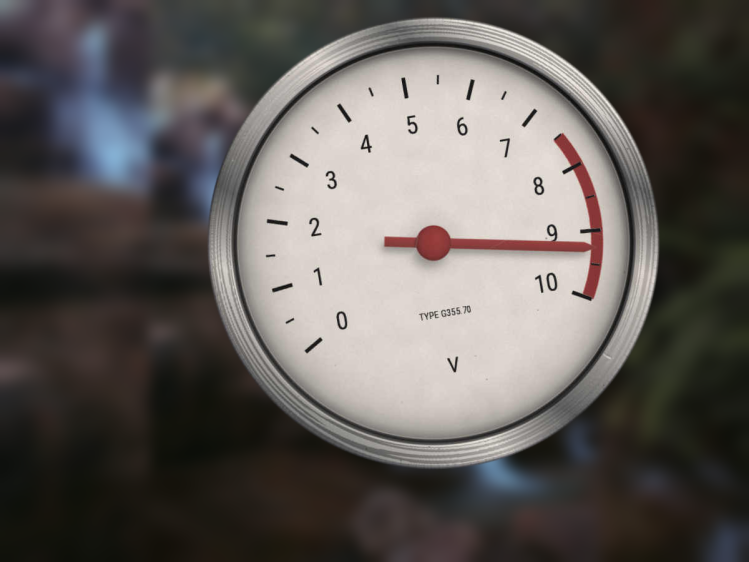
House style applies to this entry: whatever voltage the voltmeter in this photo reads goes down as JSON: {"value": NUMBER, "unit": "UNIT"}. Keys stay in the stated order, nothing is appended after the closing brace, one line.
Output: {"value": 9.25, "unit": "V"}
